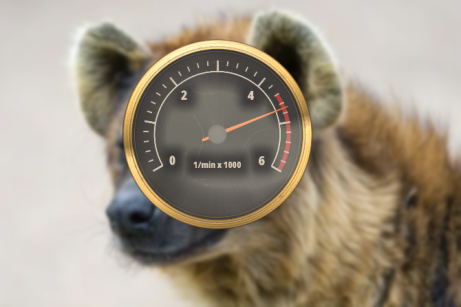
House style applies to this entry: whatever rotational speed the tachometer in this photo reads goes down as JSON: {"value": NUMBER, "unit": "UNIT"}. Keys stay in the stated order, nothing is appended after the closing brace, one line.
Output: {"value": 4700, "unit": "rpm"}
